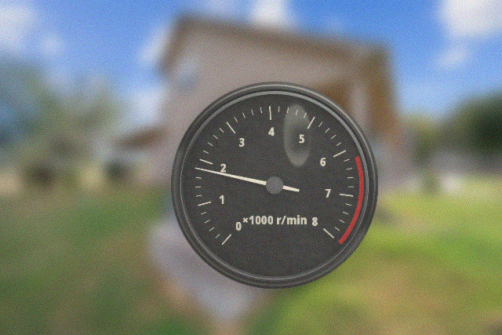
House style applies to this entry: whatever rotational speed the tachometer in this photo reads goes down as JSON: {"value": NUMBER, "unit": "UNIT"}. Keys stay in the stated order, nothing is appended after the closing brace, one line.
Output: {"value": 1800, "unit": "rpm"}
